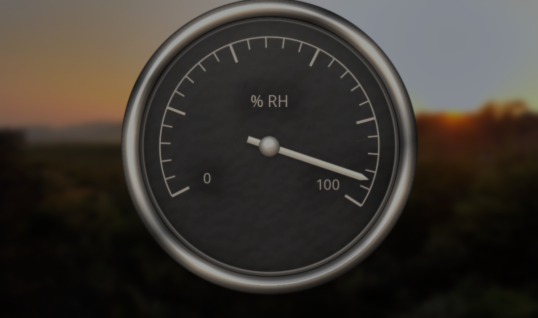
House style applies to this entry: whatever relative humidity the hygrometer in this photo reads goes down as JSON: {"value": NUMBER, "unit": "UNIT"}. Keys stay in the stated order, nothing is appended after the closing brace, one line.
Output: {"value": 94, "unit": "%"}
